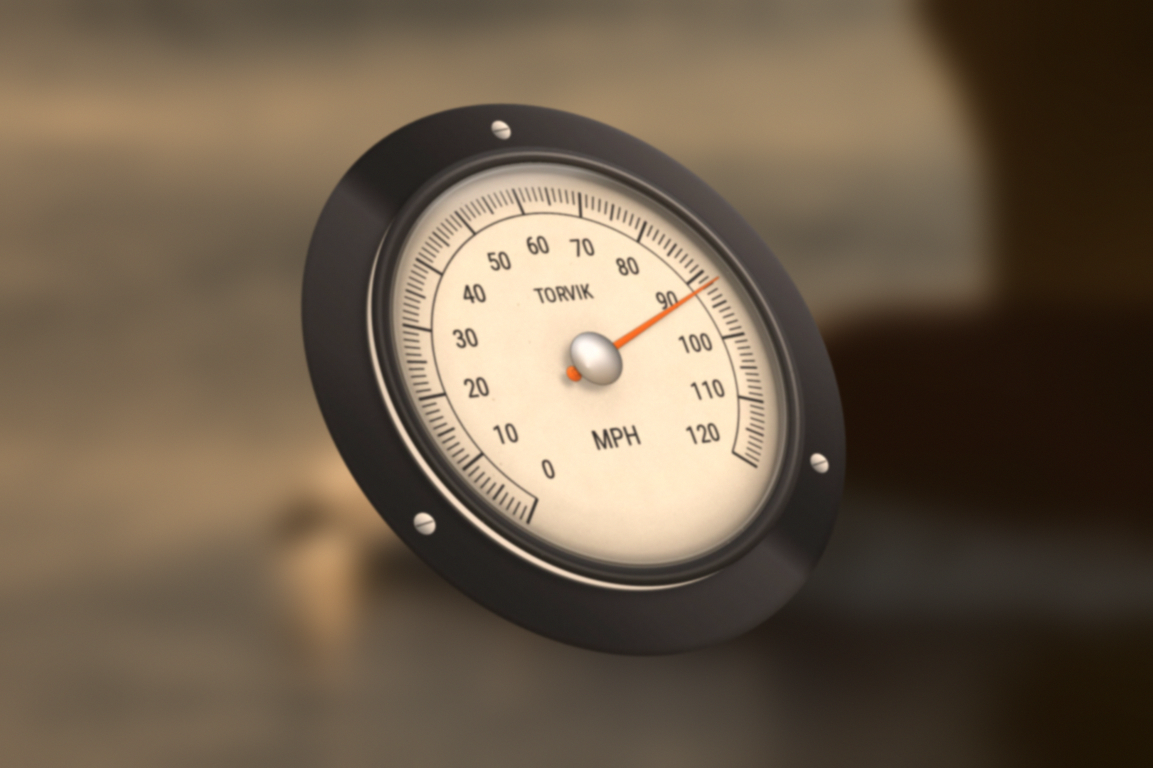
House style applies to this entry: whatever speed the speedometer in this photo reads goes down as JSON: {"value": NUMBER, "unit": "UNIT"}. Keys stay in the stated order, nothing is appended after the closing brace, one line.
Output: {"value": 92, "unit": "mph"}
